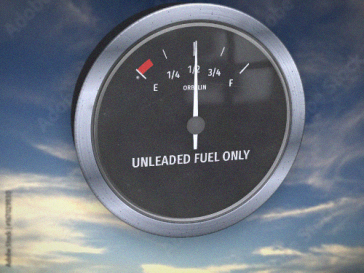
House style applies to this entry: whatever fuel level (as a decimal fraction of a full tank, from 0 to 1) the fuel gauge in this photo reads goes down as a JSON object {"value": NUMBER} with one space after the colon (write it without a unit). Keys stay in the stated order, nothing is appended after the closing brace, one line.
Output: {"value": 0.5}
